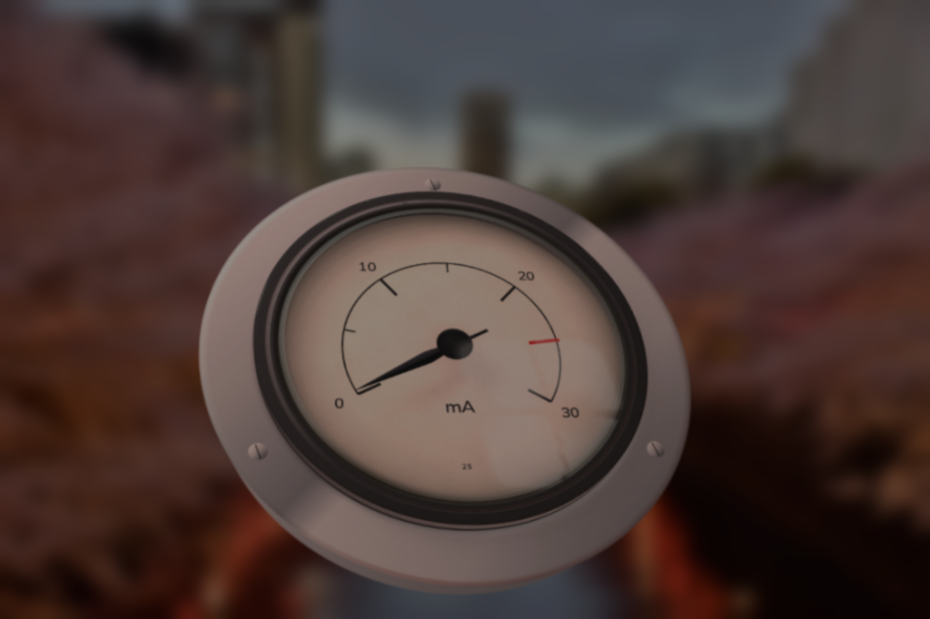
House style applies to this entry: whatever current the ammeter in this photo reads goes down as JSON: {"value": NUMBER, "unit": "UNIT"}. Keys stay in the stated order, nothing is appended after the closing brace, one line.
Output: {"value": 0, "unit": "mA"}
